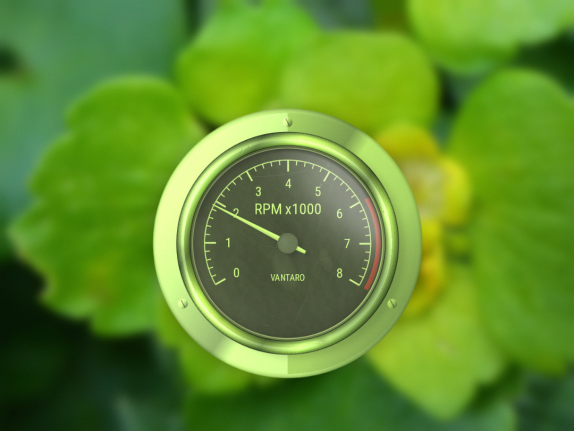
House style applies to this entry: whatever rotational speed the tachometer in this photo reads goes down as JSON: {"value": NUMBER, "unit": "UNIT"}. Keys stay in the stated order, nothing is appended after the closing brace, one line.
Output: {"value": 1900, "unit": "rpm"}
